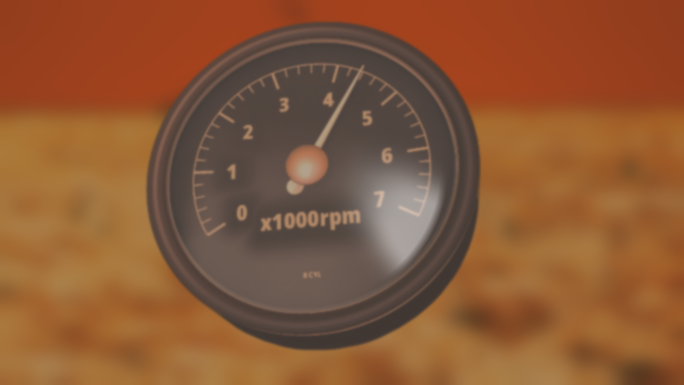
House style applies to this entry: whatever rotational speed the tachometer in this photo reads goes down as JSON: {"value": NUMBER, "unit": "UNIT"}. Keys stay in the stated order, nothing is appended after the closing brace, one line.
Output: {"value": 4400, "unit": "rpm"}
